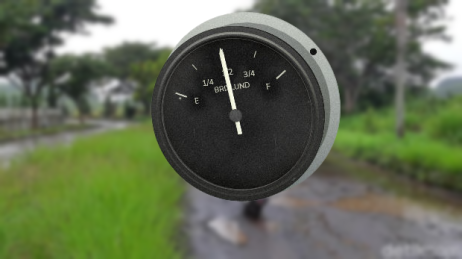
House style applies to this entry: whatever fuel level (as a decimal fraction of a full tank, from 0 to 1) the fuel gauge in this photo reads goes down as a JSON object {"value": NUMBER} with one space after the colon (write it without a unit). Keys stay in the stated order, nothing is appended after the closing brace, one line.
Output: {"value": 0.5}
